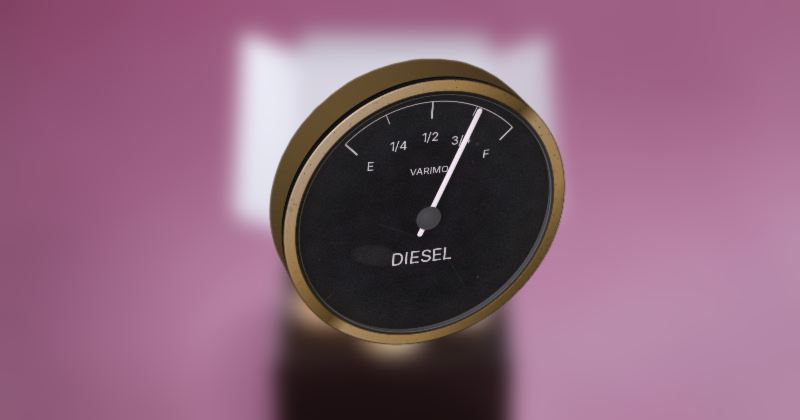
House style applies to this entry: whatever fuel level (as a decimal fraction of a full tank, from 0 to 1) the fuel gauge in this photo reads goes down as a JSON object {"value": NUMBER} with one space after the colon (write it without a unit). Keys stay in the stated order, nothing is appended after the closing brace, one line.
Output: {"value": 0.75}
